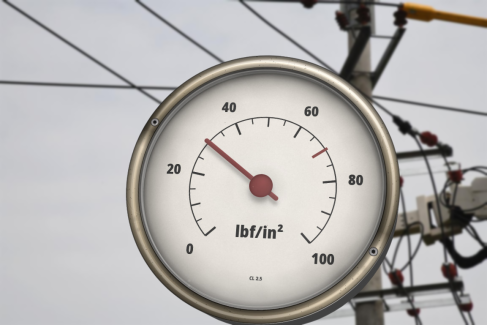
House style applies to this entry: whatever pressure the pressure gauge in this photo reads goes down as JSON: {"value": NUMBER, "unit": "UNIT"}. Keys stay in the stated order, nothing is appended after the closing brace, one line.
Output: {"value": 30, "unit": "psi"}
